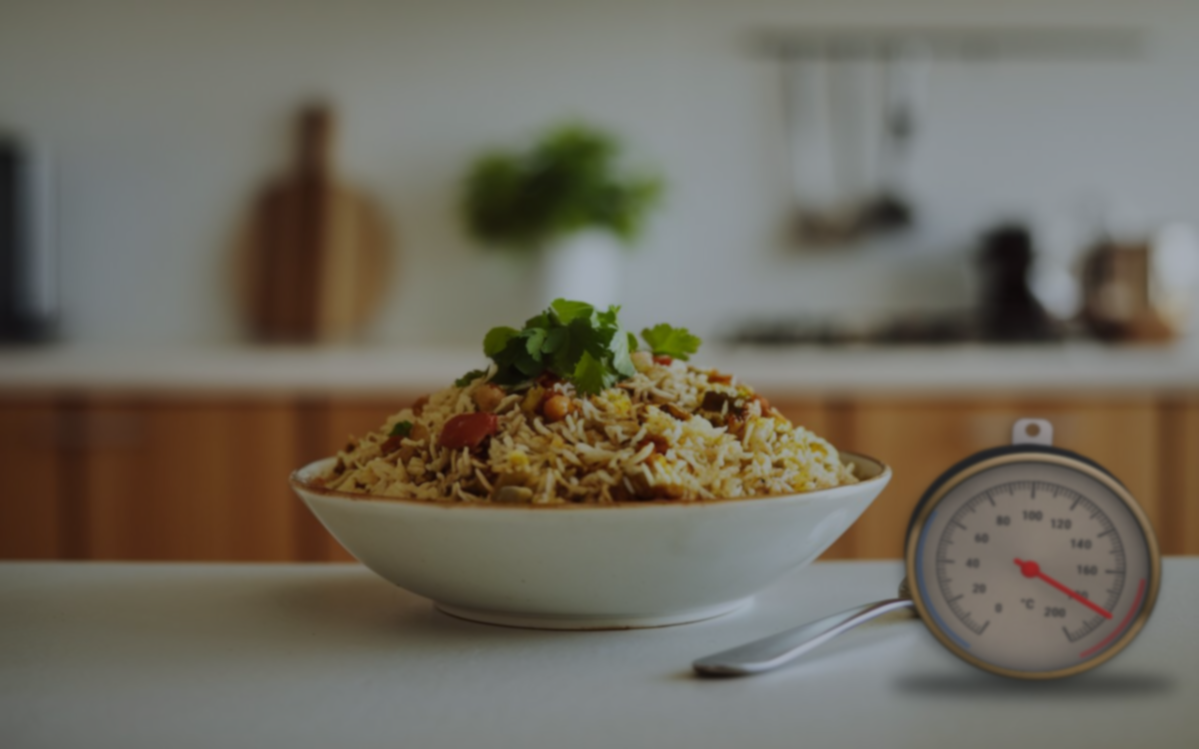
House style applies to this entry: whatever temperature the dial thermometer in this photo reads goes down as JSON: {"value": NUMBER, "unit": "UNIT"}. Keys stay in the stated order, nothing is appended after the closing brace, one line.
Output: {"value": 180, "unit": "°C"}
